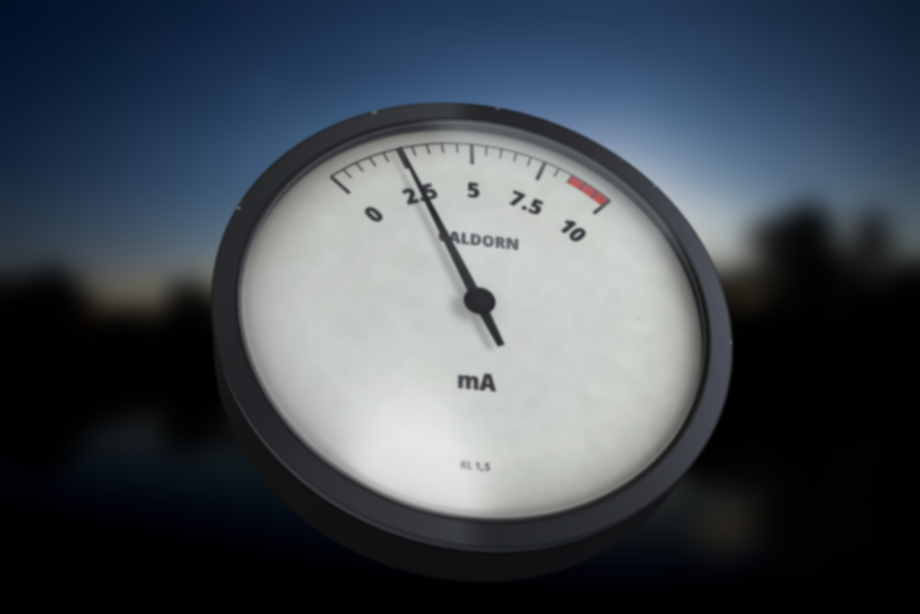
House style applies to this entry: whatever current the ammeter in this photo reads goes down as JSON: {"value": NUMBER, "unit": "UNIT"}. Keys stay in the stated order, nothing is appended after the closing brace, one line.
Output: {"value": 2.5, "unit": "mA"}
